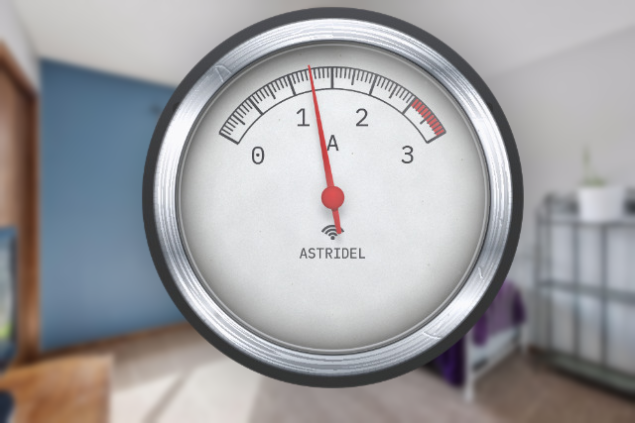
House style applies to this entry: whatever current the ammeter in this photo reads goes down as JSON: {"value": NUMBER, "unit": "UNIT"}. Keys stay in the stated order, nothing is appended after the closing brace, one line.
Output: {"value": 1.25, "unit": "A"}
